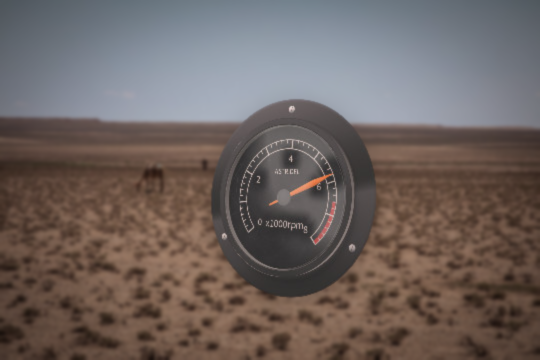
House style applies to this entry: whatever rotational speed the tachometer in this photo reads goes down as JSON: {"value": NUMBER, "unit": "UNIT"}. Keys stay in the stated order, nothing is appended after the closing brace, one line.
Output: {"value": 5800, "unit": "rpm"}
